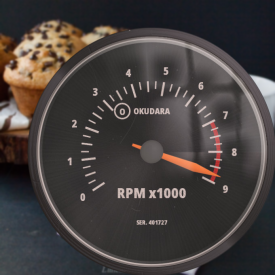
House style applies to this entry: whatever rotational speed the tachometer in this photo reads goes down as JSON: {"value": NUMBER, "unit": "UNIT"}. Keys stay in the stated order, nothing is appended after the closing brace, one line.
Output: {"value": 8750, "unit": "rpm"}
